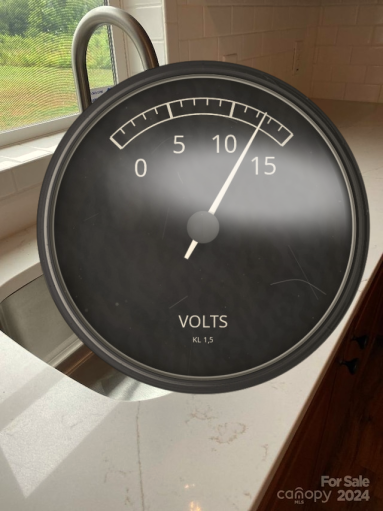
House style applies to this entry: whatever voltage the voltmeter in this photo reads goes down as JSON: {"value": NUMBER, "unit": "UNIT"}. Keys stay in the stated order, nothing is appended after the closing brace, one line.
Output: {"value": 12.5, "unit": "V"}
